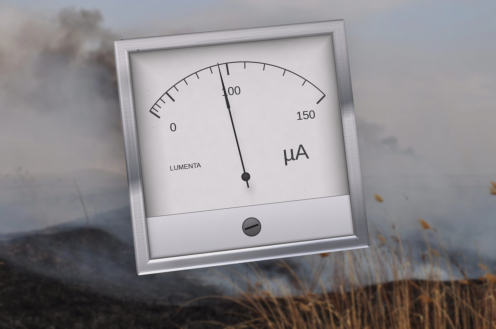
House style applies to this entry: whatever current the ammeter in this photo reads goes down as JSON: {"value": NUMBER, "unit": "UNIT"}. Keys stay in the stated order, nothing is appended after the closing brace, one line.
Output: {"value": 95, "unit": "µA"}
